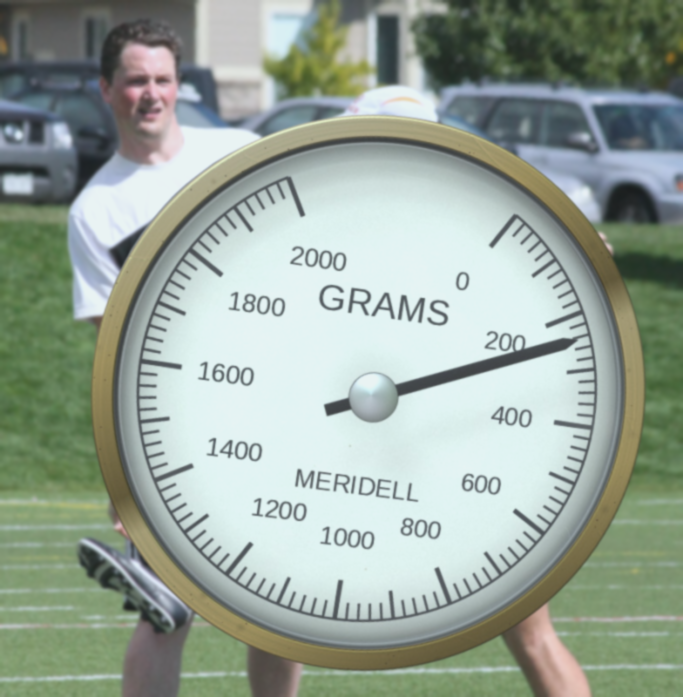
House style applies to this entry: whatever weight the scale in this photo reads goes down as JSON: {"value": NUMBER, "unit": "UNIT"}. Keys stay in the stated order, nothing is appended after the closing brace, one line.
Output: {"value": 240, "unit": "g"}
